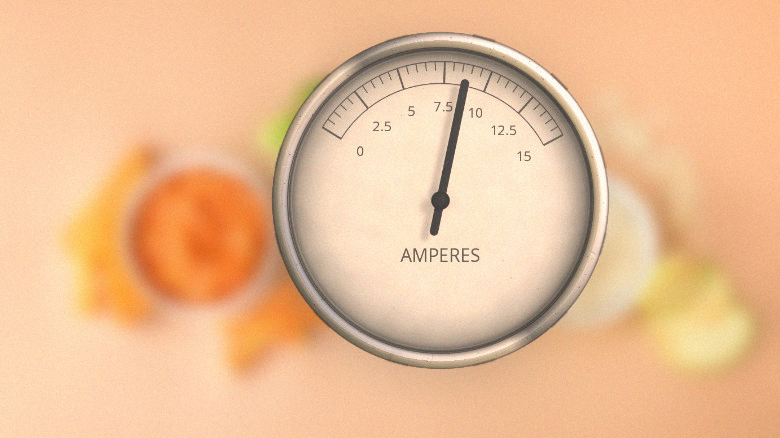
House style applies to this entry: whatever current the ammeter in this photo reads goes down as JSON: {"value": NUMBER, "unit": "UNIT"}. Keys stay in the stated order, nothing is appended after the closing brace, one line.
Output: {"value": 8.75, "unit": "A"}
